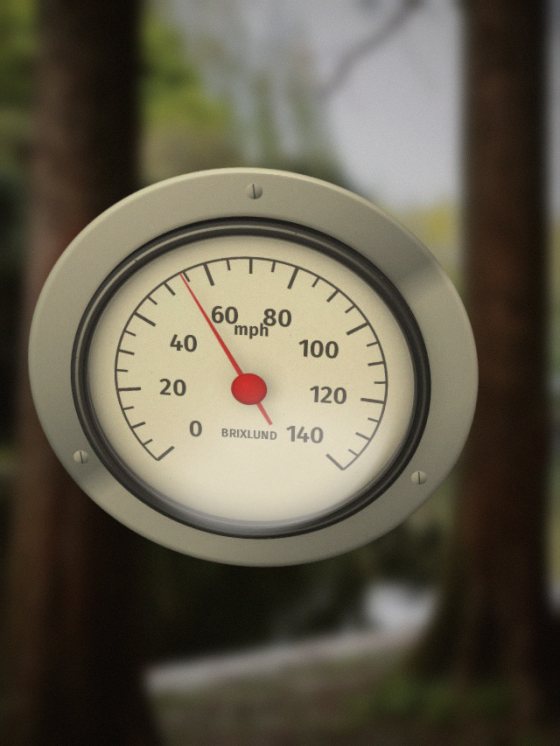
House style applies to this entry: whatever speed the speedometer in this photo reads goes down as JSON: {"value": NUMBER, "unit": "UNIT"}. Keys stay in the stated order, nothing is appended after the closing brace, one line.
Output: {"value": 55, "unit": "mph"}
